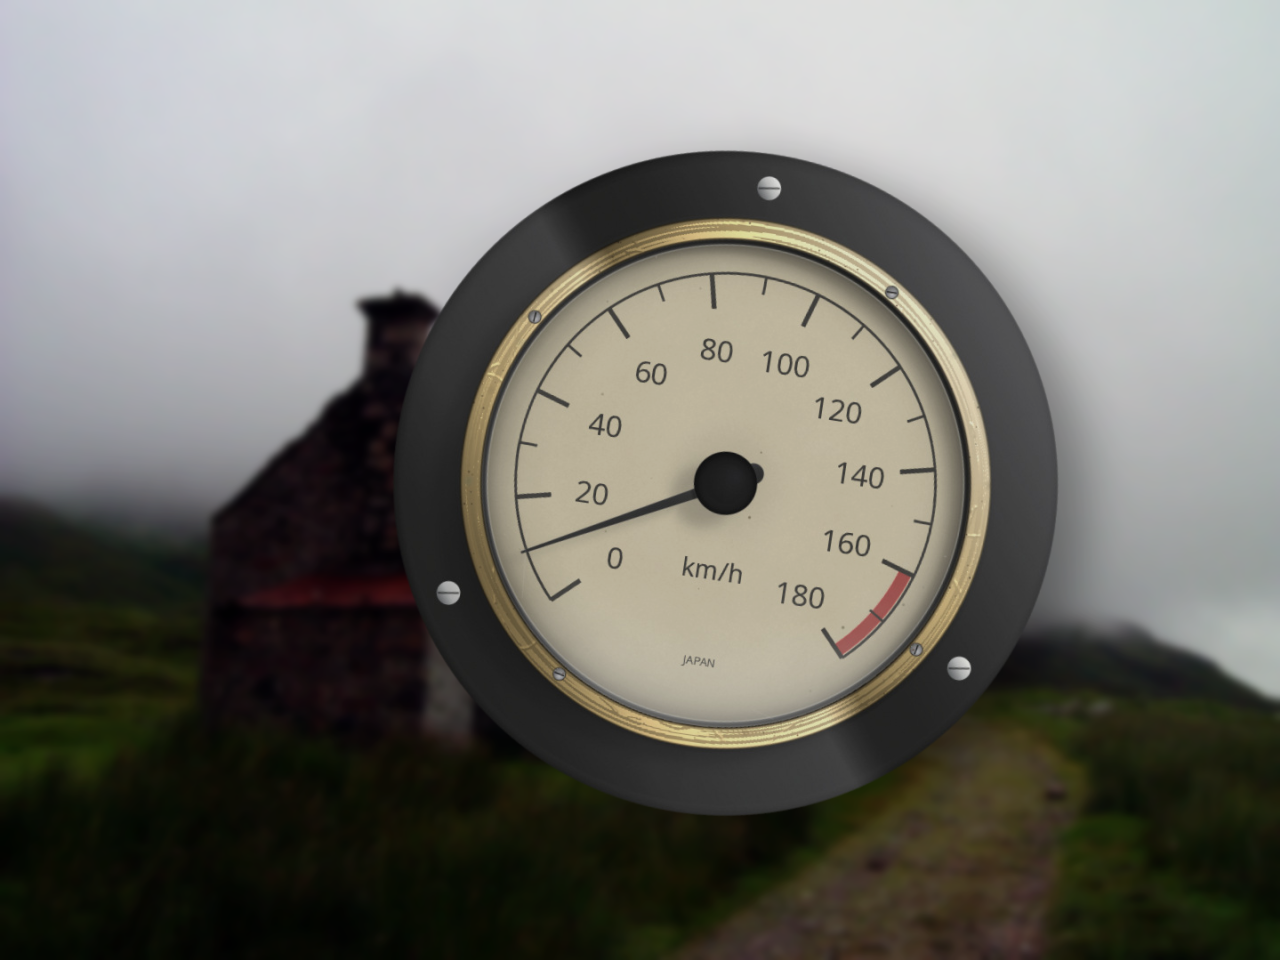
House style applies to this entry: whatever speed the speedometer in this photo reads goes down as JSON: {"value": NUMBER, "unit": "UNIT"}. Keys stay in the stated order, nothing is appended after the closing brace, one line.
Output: {"value": 10, "unit": "km/h"}
